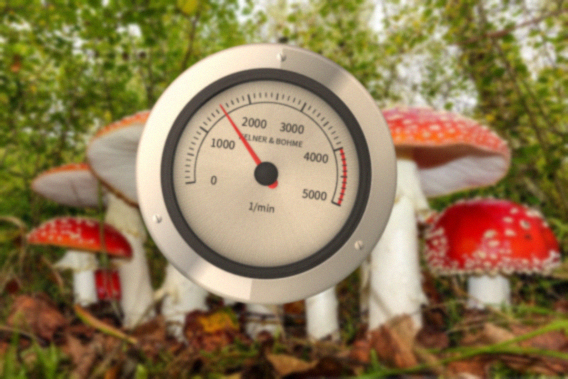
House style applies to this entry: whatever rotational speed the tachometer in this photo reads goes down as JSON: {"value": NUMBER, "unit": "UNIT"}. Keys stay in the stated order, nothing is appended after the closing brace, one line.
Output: {"value": 1500, "unit": "rpm"}
